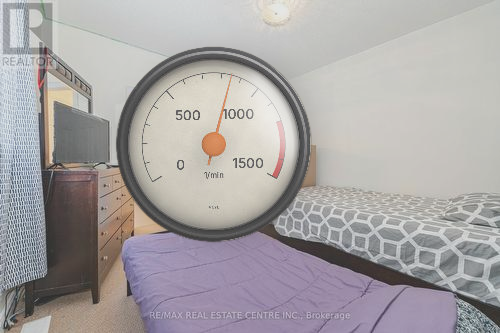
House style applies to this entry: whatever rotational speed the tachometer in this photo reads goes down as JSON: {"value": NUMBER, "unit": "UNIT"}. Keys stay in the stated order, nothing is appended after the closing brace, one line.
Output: {"value": 850, "unit": "rpm"}
